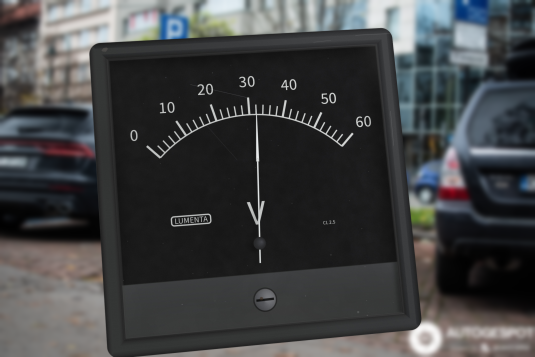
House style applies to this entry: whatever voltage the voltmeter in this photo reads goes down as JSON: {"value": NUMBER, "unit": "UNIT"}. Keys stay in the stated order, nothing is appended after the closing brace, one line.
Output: {"value": 32, "unit": "V"}
